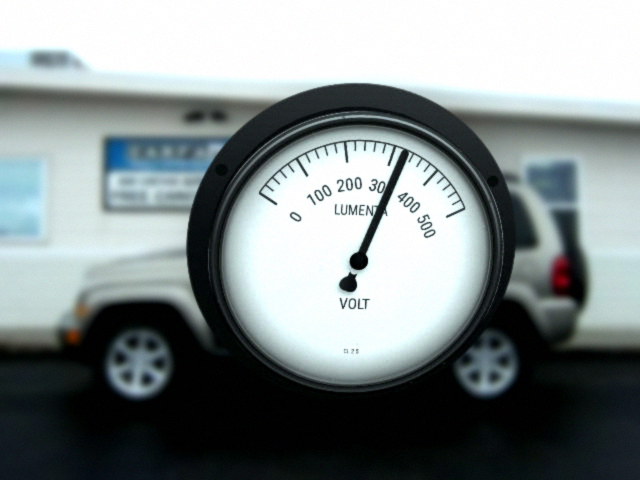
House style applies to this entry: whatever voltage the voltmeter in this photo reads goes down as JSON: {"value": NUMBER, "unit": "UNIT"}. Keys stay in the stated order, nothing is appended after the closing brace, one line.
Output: {"value": 320, "unit": "V"}
